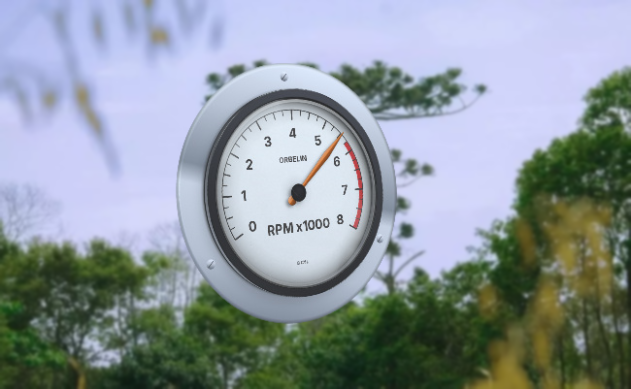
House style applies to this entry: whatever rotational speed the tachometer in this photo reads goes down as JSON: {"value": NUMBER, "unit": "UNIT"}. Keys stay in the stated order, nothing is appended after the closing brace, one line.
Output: {"value": 5500, "unit": "rpm"}
